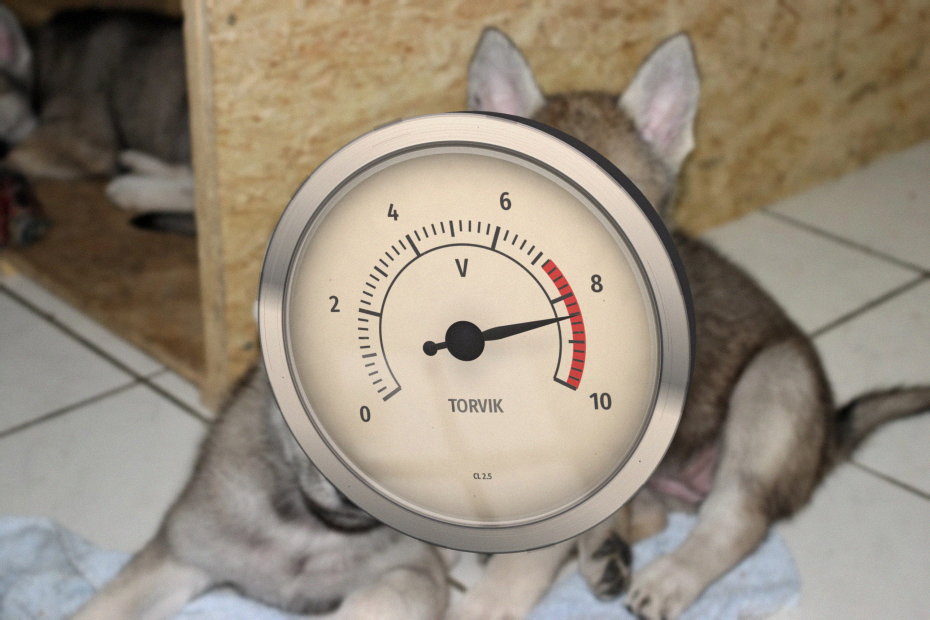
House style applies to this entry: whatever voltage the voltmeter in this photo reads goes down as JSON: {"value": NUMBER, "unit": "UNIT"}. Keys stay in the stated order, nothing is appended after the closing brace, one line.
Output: {"value": 8.4, "unit": "V"}
